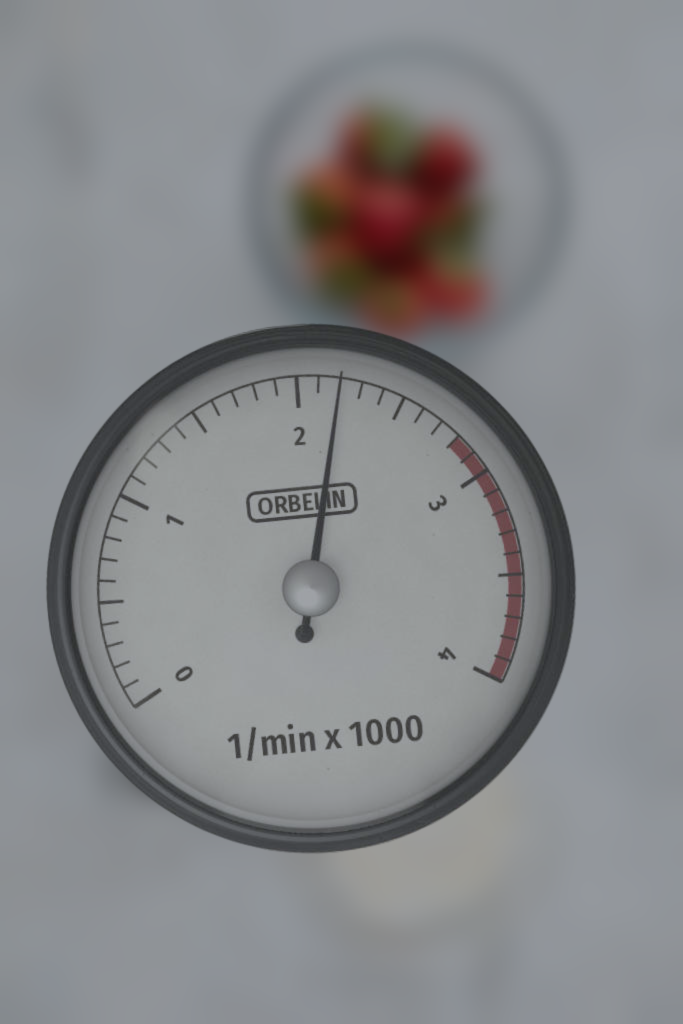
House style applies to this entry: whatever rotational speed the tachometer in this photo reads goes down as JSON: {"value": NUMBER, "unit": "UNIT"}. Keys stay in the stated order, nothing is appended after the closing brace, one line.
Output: {"value": 2200, "unit": "rpm"}
